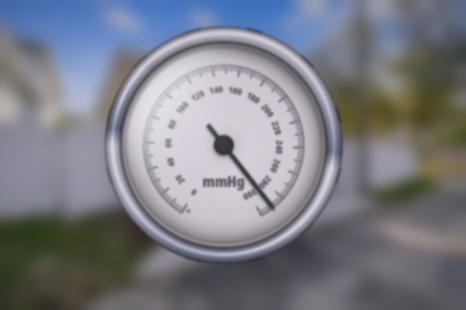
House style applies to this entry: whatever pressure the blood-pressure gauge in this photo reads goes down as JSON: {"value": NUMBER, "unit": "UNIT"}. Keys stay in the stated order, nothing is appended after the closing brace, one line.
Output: {"value": 290, "unit": "mmHg"}
